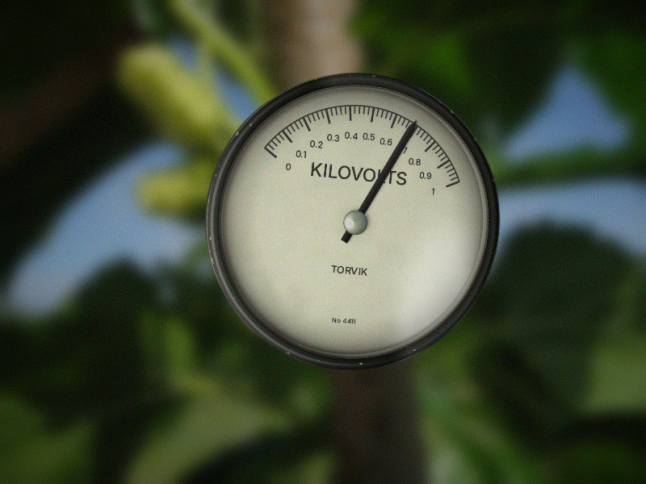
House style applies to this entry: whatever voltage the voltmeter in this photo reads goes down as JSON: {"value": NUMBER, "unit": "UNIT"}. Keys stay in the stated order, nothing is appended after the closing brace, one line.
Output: {"value": 0.68, "unit": "kV"}
